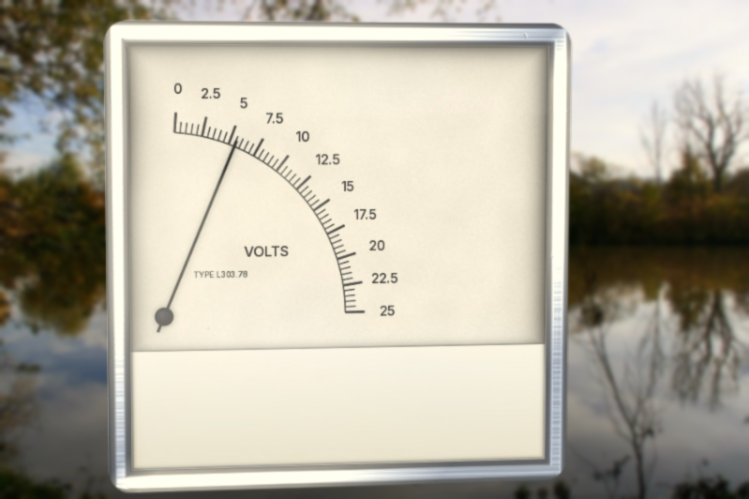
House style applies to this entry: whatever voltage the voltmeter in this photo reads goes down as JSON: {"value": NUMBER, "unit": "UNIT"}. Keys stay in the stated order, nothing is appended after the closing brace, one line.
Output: {"value": 5.5, "unit": "V"}
